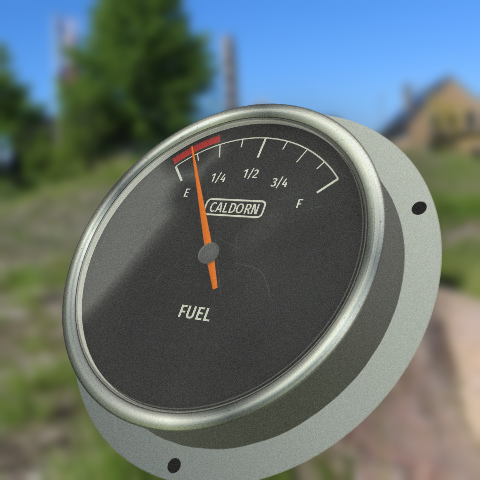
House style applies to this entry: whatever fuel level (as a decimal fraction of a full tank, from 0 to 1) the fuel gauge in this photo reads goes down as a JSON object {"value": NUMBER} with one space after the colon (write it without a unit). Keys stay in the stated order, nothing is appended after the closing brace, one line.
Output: {"value": 0.125}
